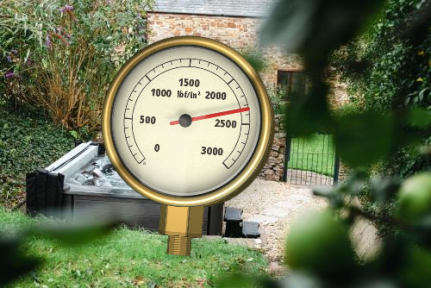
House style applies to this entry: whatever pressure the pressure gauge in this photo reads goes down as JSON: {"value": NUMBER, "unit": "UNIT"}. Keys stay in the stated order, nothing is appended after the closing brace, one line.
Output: {"value": 2350, "unit": "psi"}
